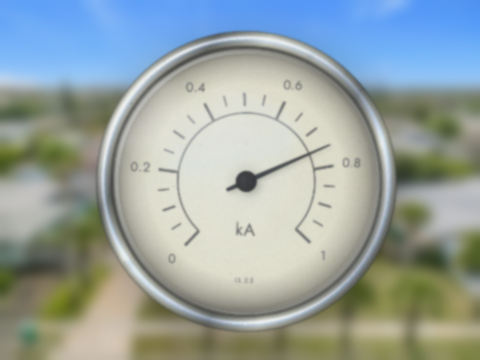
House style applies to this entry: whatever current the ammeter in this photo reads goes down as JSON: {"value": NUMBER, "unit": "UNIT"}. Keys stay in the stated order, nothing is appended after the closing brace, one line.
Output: {"value": 0.75, "unit": "kA"}
